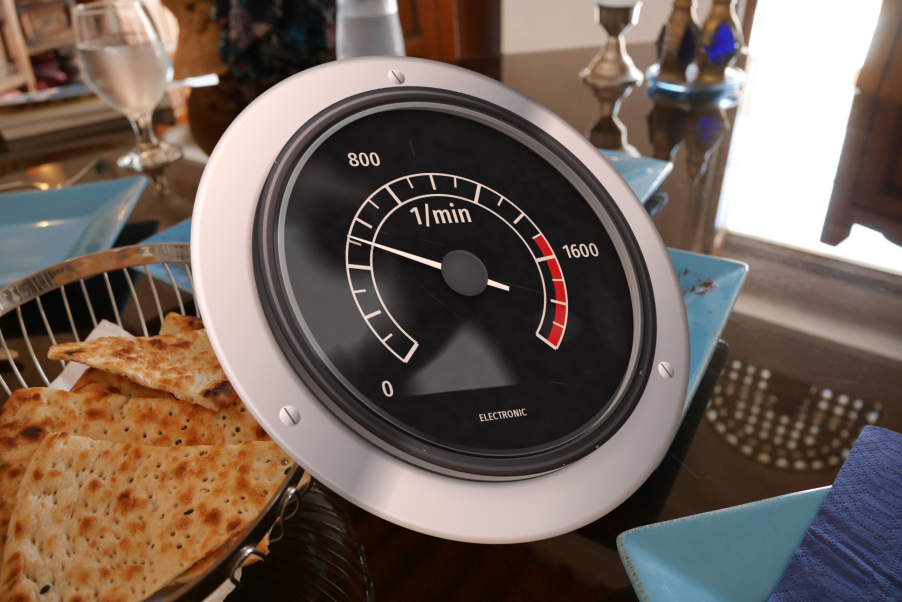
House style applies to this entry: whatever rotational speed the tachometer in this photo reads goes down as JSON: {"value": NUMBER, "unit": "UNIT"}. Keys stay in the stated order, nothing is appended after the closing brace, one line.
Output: {"value": 500, "unit": "rpm"}
